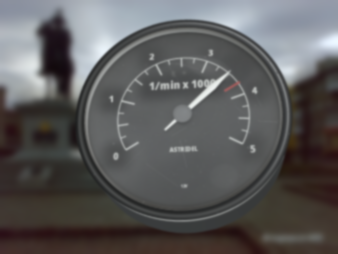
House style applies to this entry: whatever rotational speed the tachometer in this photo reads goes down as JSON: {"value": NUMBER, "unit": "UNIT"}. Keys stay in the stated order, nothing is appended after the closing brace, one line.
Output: {"value": 3500, "unit": "rpm"}
